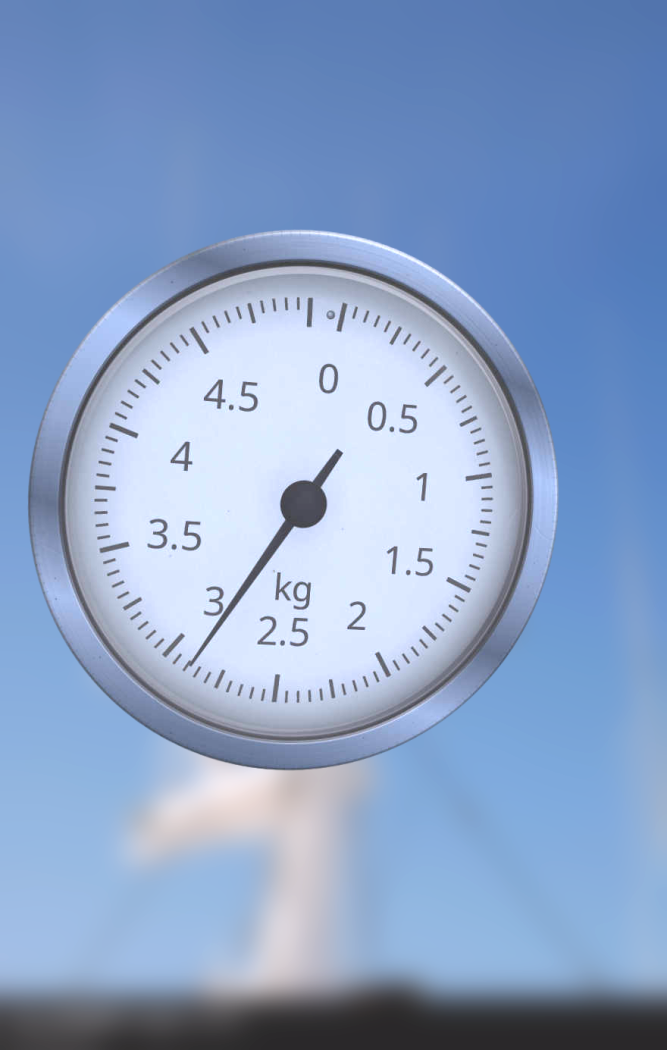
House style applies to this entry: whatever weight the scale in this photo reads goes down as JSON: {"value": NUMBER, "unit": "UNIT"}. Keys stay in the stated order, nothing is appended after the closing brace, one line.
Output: {"value": 2.9, "unit": "kg"}
